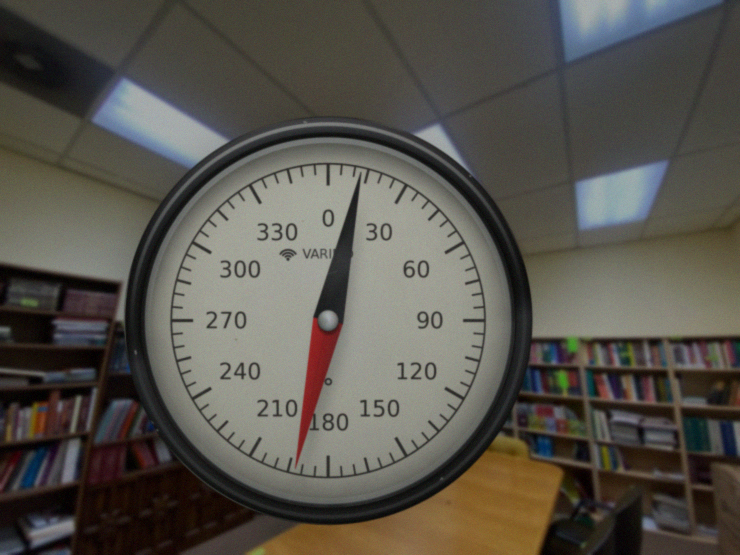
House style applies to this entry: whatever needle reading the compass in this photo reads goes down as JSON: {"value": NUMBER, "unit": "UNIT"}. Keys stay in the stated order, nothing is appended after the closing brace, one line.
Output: {"value": 192.5, "unit": "°"}
